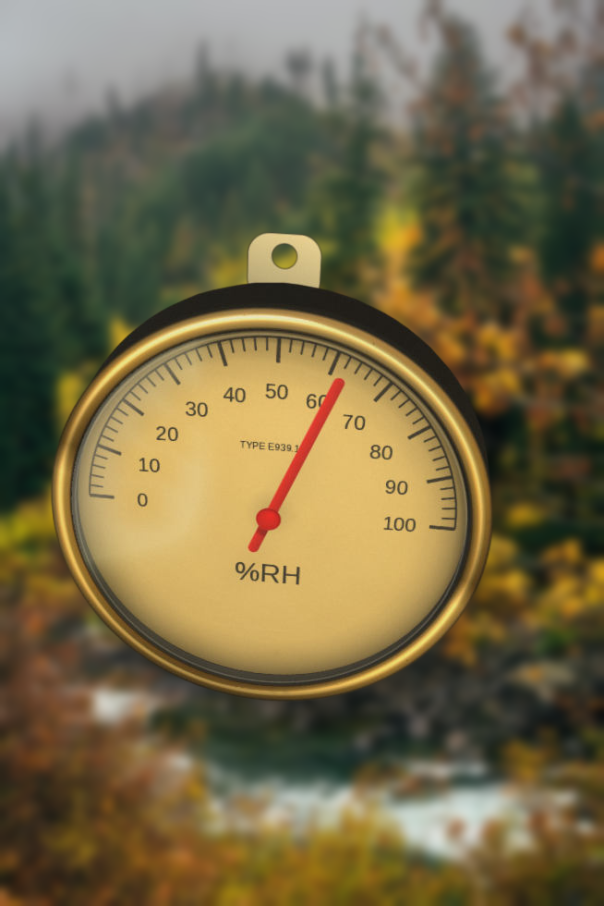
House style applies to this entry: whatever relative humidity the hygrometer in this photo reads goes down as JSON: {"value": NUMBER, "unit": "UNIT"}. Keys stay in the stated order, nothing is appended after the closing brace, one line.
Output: {"value": 62, "unit": "%"}
